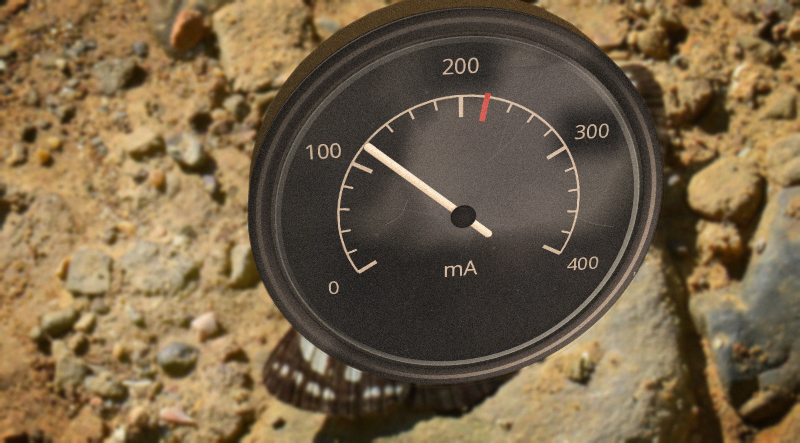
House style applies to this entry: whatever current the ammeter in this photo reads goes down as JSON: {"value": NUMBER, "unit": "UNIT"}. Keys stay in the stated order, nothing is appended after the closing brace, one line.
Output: {"value": 120, "unit": "mA"}
